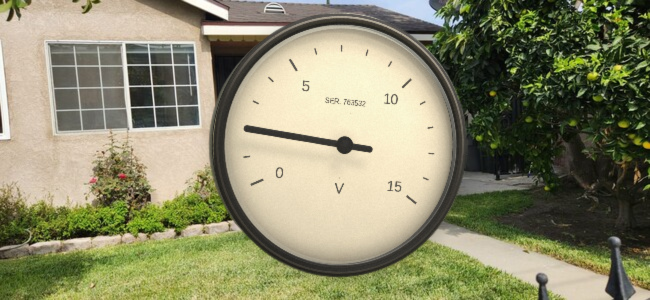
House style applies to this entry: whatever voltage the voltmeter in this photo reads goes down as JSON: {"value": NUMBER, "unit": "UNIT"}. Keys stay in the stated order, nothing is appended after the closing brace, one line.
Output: {"value": 2, "unit": "V"}
